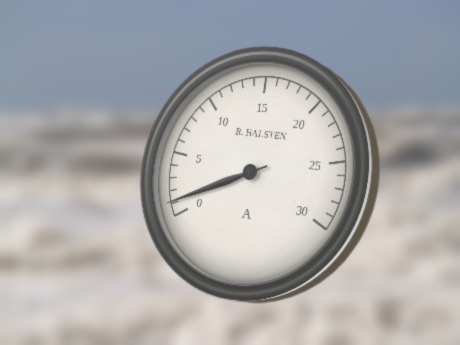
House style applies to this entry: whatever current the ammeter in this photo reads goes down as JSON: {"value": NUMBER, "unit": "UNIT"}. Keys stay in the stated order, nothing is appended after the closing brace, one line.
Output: {"value": 1, "unit": "A"}
